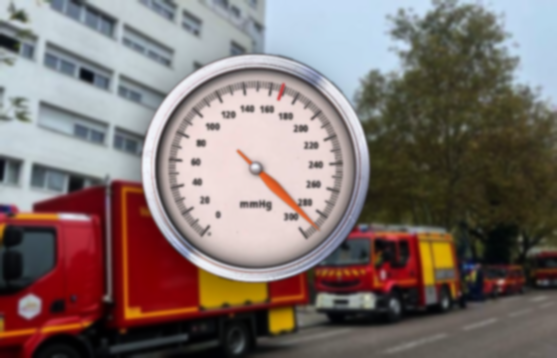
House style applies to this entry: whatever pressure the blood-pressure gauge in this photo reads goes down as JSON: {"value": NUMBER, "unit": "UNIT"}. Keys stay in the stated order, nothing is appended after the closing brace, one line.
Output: {"value": 290, "unit": "mmHg"}
